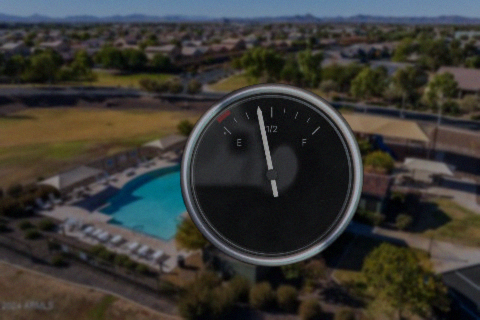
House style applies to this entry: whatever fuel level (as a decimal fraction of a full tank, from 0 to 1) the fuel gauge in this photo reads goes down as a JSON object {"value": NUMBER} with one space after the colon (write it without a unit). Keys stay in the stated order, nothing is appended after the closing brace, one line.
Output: {"value": 0.375}
